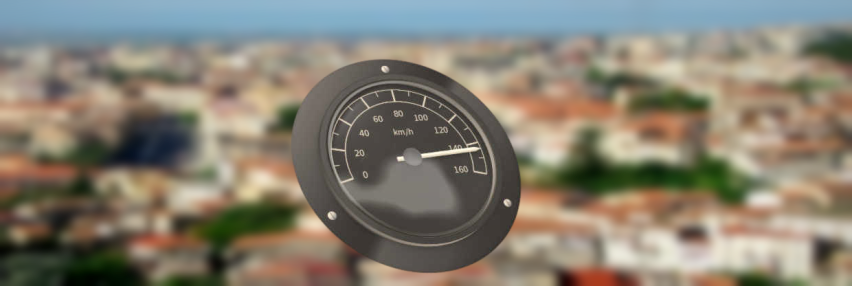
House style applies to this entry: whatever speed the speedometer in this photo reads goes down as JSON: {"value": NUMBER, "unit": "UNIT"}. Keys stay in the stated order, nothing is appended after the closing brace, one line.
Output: {"value": 145, "unit": "km/h"}
